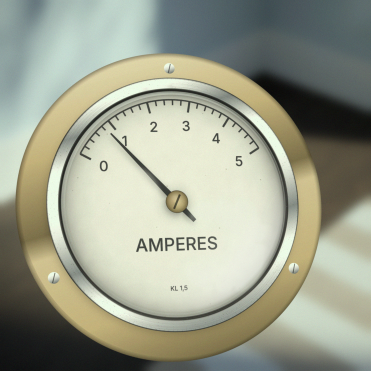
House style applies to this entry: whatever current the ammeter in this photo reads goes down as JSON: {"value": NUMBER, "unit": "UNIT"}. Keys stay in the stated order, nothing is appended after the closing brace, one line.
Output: {"value": 0.8, "unit": "A"}
